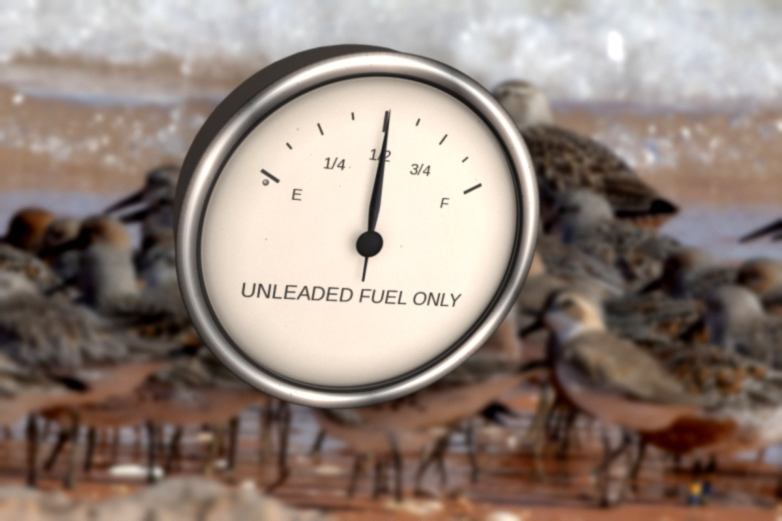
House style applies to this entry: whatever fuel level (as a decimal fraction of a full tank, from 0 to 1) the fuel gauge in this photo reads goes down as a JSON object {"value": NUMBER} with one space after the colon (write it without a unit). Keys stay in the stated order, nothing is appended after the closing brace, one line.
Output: {"value": 0.5}
